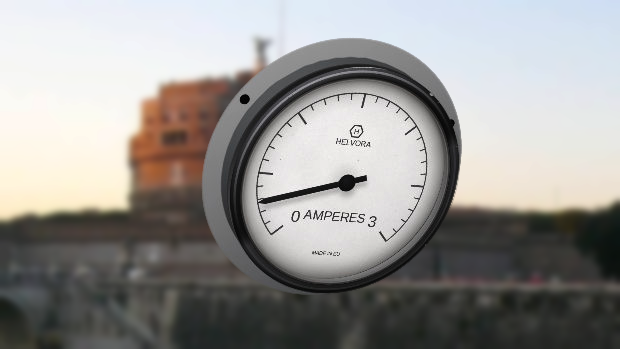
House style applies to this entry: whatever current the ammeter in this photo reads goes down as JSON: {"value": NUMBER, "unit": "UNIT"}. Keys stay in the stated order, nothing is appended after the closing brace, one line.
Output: {"value": 0.3, "unit": "A"}
